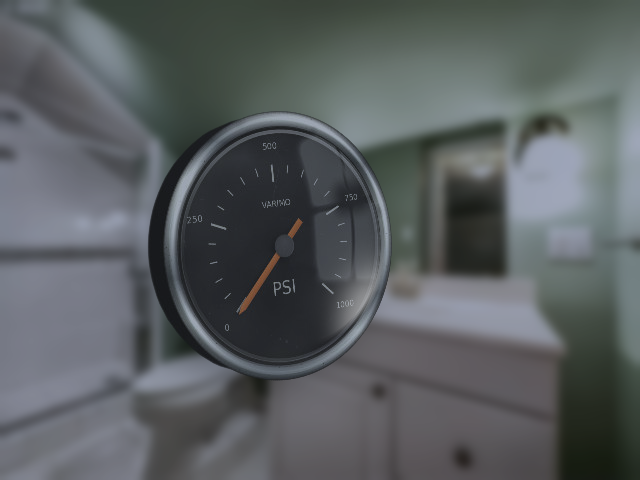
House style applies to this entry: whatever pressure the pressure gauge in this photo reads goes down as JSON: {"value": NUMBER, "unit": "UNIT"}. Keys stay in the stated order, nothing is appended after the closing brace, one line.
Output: {"value": 0, "unit": "psi"}
